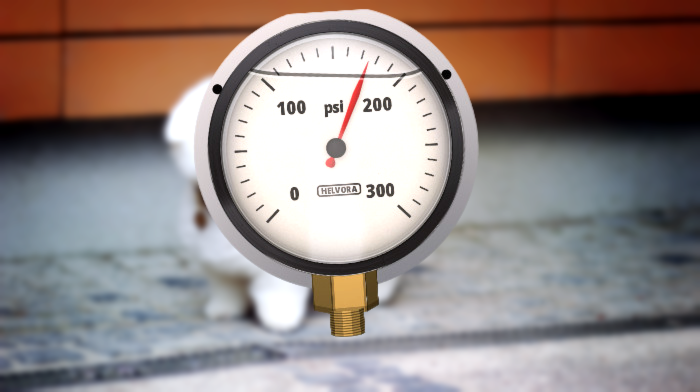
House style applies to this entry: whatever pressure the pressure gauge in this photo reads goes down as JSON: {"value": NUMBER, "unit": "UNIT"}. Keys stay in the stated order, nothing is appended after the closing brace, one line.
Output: {"value": 175, "unit": "psi"}
